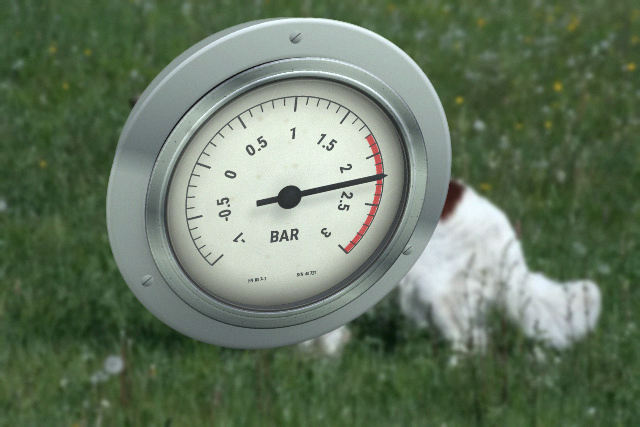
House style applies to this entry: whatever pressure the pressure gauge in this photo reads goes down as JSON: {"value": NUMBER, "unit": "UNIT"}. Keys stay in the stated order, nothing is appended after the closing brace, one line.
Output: {"value": 2.2, "unit": "bar"}
